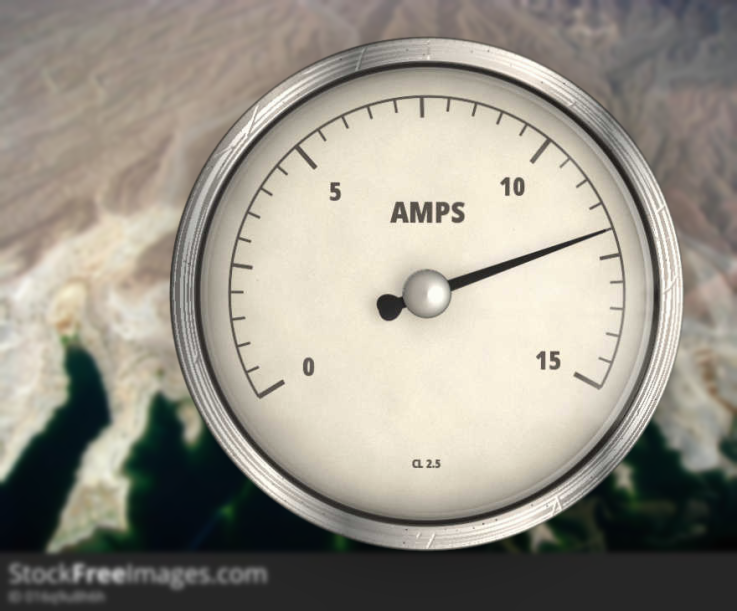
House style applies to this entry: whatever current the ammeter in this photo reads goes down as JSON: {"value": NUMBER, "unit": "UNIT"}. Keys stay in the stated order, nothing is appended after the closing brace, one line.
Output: {"value": 12, "unit": "A"}
